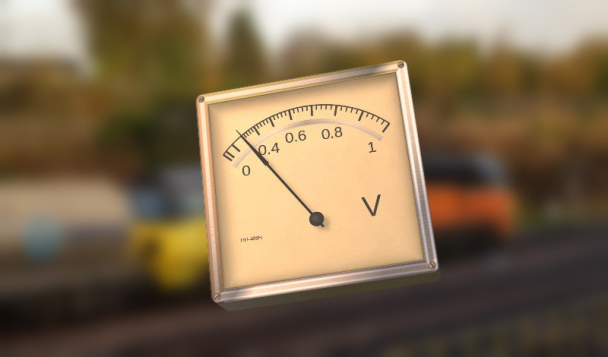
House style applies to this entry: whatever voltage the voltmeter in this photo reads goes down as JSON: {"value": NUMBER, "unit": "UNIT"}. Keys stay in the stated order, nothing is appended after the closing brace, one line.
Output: {"value": 0.3, "unit": "V"}
